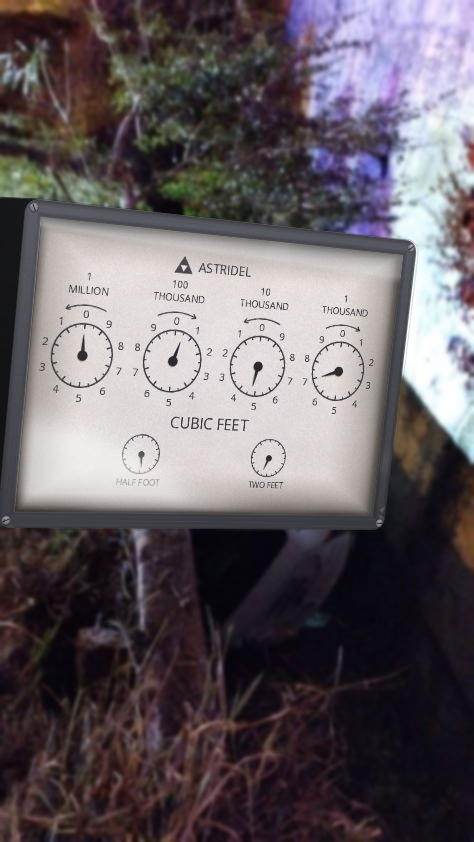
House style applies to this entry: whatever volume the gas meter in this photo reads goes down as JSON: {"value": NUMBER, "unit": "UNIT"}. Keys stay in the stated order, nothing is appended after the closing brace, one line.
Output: {"value": 4700, "unit": "ft³"}
